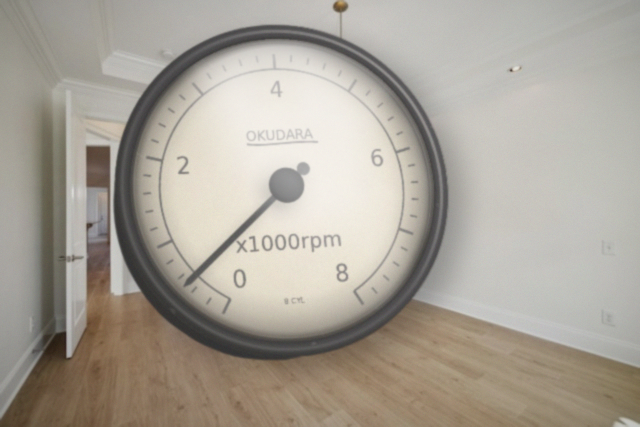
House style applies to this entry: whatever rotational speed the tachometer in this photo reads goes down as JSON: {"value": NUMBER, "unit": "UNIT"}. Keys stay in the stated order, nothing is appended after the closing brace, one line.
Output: {"value": 500, "unit": "rpm"}
